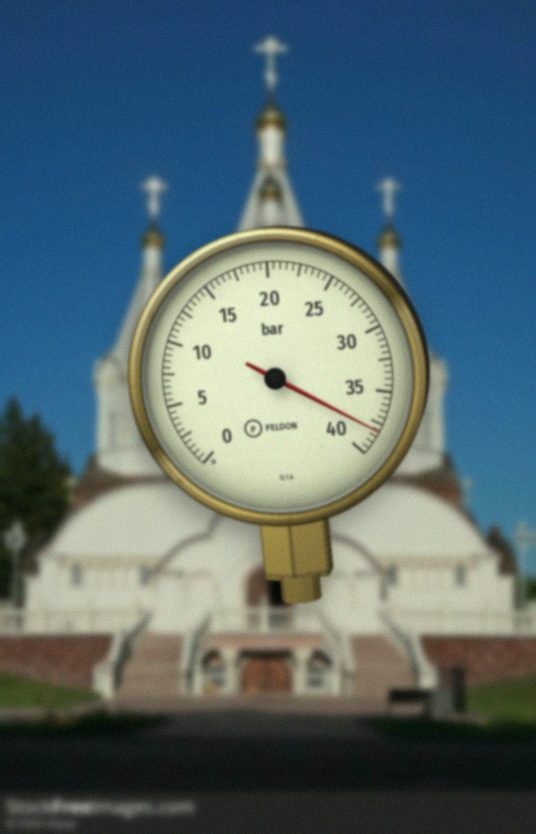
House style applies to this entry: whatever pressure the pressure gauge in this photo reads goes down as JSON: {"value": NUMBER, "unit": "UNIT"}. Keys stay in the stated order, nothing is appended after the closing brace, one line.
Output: {"value": 38, "unit": "bar"}
